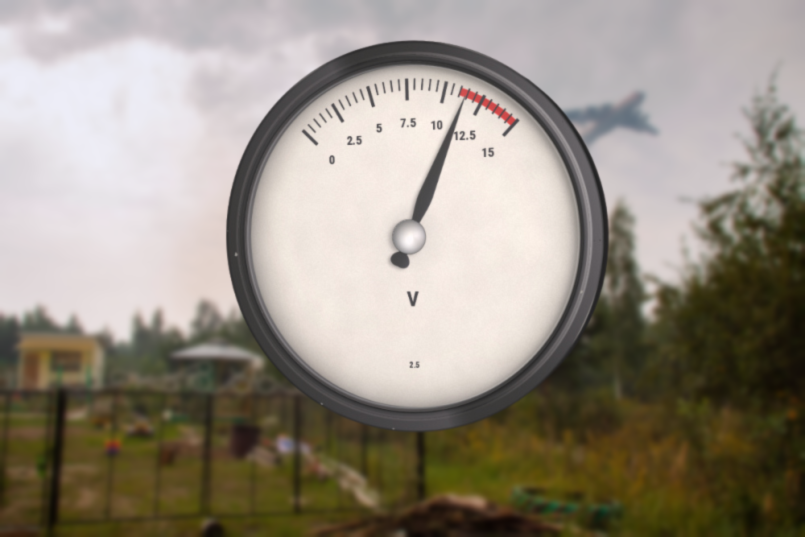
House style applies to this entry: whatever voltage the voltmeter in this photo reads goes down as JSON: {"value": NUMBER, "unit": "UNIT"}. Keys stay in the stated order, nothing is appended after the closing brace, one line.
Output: {"value": 11.5, "unit": "V"}
